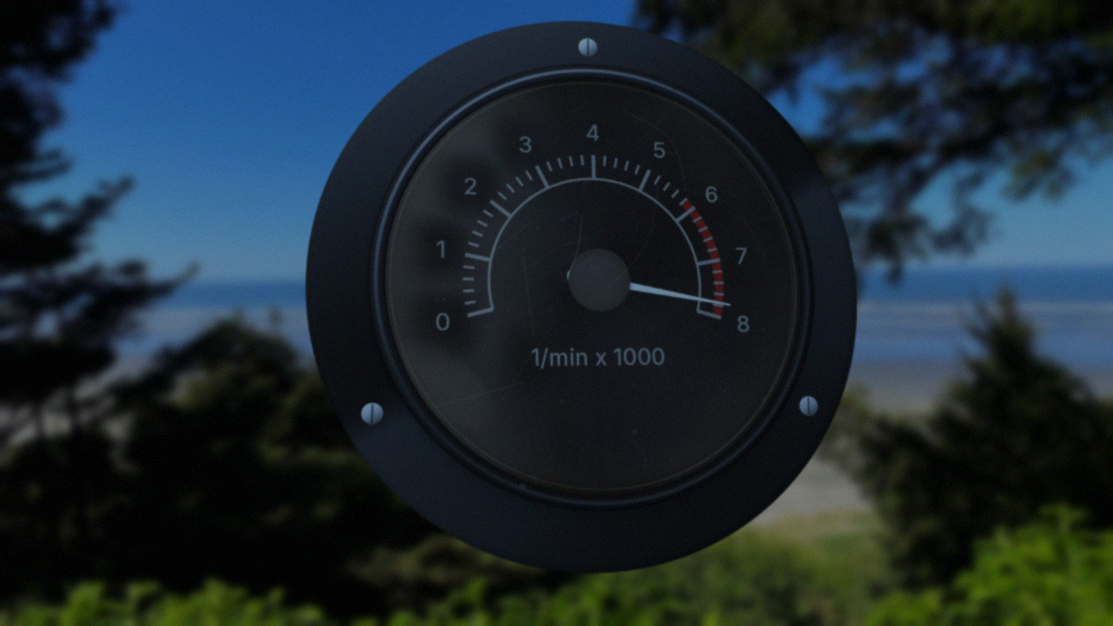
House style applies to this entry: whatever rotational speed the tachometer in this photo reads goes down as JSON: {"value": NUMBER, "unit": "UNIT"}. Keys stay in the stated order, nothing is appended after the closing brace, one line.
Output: {"value": 7800, "unit": "rpm"}
